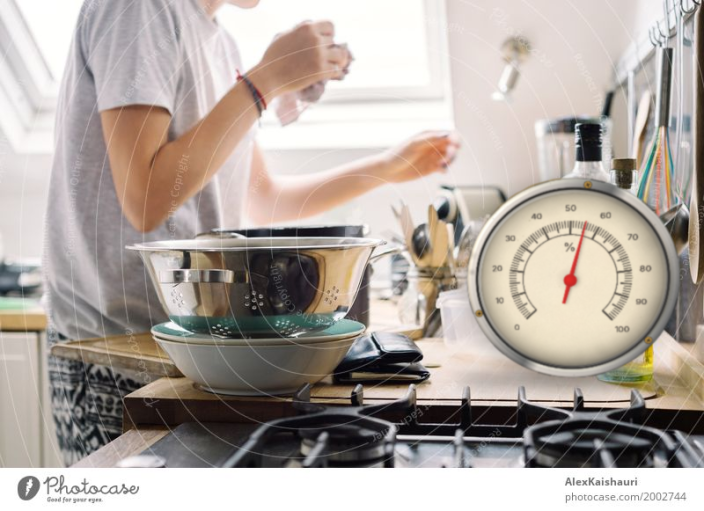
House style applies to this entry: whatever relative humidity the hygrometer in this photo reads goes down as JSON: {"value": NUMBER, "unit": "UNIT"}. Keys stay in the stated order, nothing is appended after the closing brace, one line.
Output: {"value": 55, "unit": "%"}
